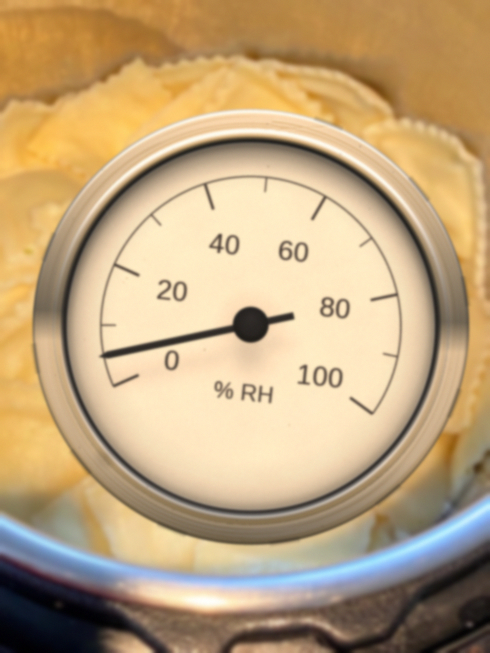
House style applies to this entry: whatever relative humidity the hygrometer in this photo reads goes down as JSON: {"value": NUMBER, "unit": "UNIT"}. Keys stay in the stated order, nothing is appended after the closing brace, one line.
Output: {"value": 5, "unit": "%"}
